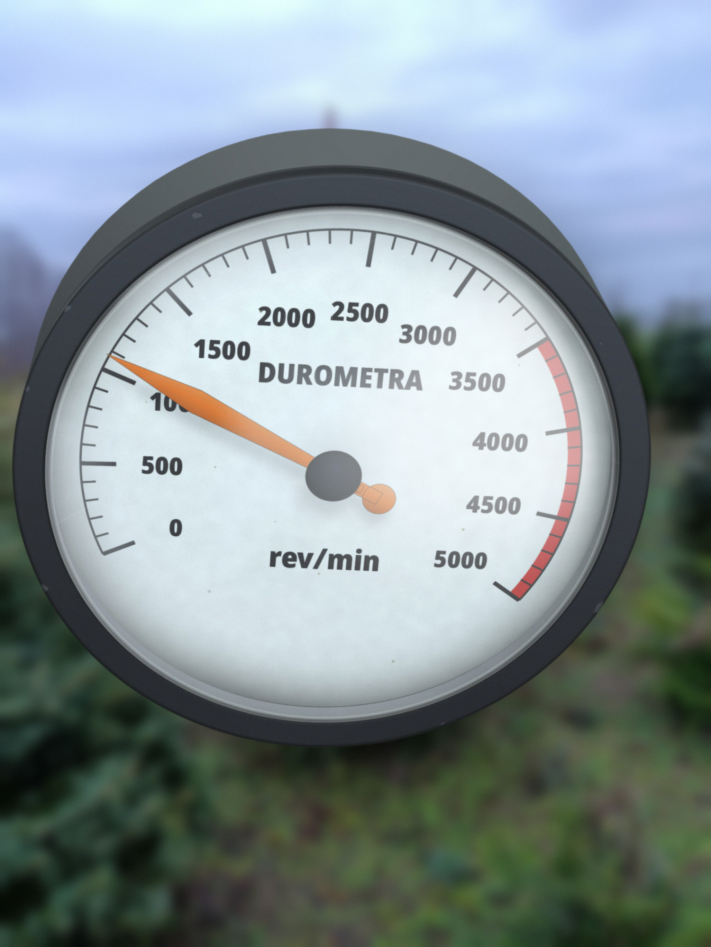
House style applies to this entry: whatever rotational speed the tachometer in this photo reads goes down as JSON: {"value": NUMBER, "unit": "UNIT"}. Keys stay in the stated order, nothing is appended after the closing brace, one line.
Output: {"value": 1100, "unit": "rpm"}
